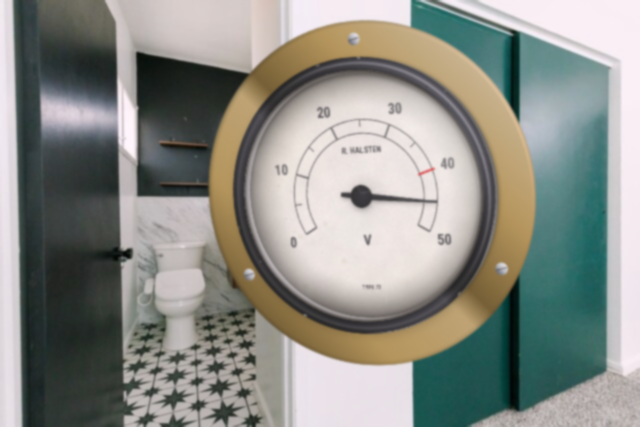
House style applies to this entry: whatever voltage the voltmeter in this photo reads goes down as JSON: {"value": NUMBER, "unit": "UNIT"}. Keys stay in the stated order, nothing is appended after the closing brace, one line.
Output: {"value": 45, "unit": "V"}
